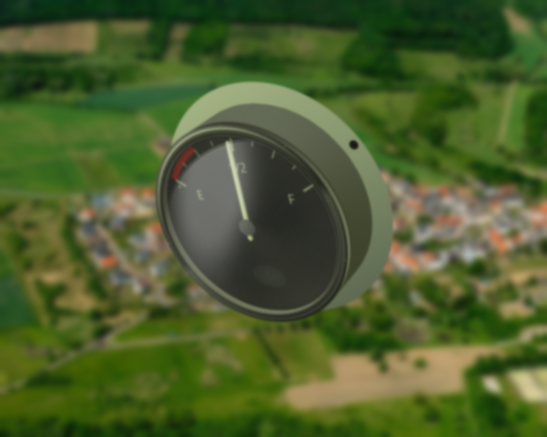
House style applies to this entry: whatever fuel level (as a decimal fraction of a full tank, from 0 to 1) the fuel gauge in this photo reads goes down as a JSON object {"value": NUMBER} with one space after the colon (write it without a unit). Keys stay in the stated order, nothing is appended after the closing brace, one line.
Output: {"value": 0.5}
